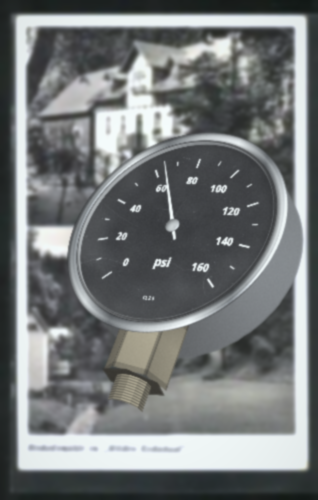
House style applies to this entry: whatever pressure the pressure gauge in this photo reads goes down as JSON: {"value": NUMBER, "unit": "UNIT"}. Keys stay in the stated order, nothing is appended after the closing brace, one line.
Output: {"value": 65, "unit": "psi"}
